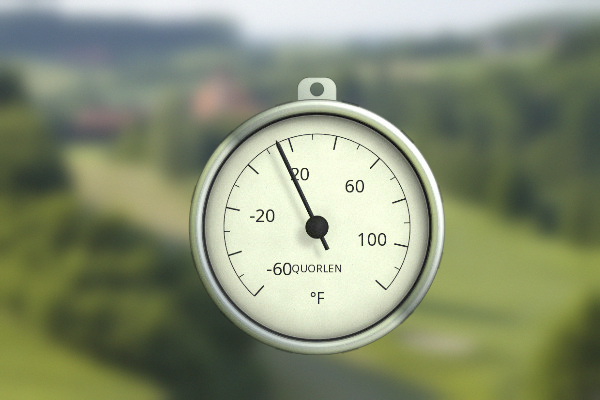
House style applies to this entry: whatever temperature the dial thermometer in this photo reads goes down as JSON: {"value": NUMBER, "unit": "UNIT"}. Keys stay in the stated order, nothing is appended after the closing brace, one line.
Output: {"value": 15, "unit": "°F"}
